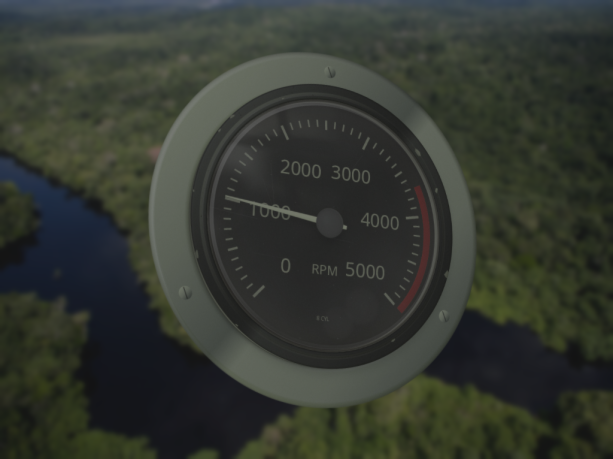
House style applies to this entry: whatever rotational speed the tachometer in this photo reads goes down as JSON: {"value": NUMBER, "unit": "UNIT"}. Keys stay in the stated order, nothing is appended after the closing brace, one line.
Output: {"value": 1000, "unit": "rpm"}
